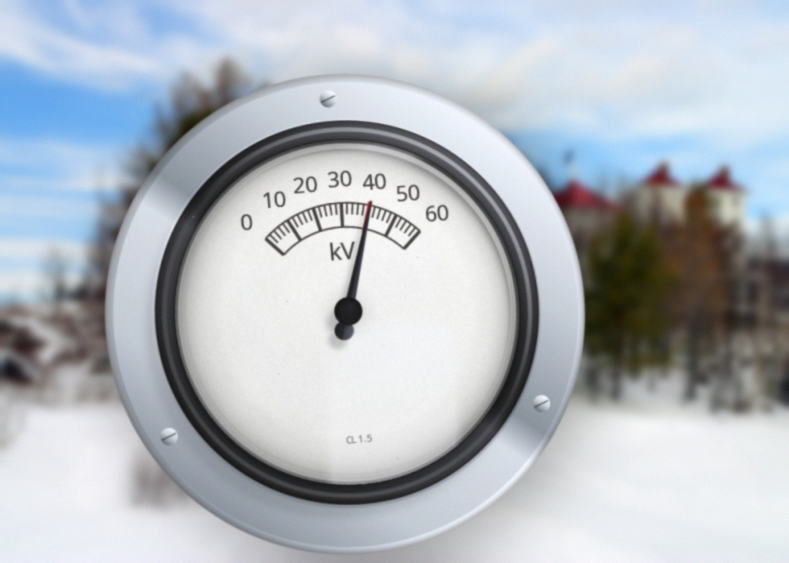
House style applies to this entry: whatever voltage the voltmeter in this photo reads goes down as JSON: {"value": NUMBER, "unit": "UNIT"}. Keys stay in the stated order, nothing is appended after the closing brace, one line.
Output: {"value": 40, "unit": "kV"}
